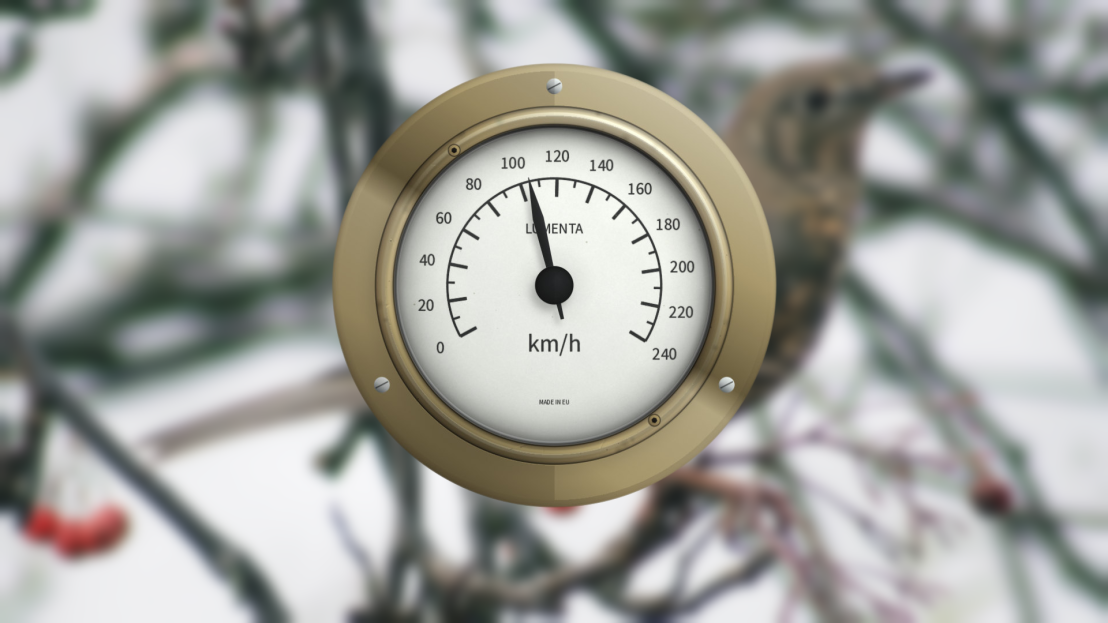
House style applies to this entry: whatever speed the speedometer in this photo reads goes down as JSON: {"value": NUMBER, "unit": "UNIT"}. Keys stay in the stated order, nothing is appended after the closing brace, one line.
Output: {"value": 105, "unit": "km/h"}
